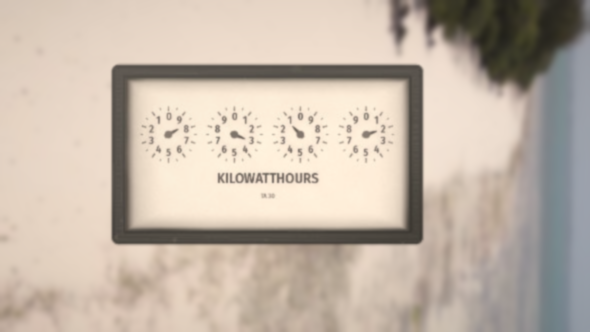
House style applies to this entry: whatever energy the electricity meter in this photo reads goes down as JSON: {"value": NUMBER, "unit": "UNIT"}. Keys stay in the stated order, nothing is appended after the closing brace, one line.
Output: {"value": 8312, "unit": "kWh"}
